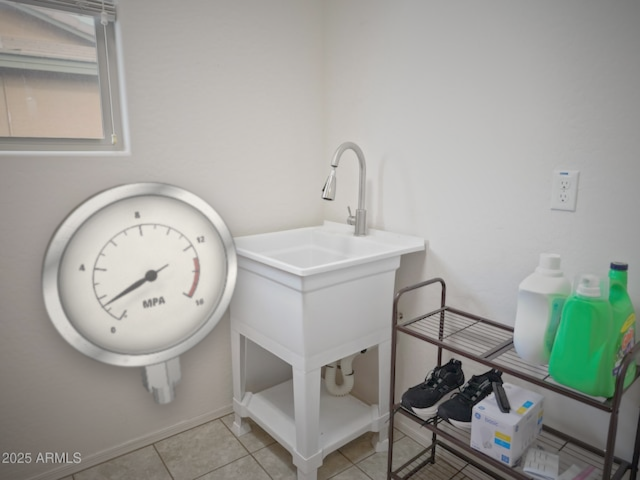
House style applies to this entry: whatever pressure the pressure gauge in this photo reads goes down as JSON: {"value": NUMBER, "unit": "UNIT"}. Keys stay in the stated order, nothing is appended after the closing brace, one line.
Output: {"value": 1.5, "unit": "MPa"}
